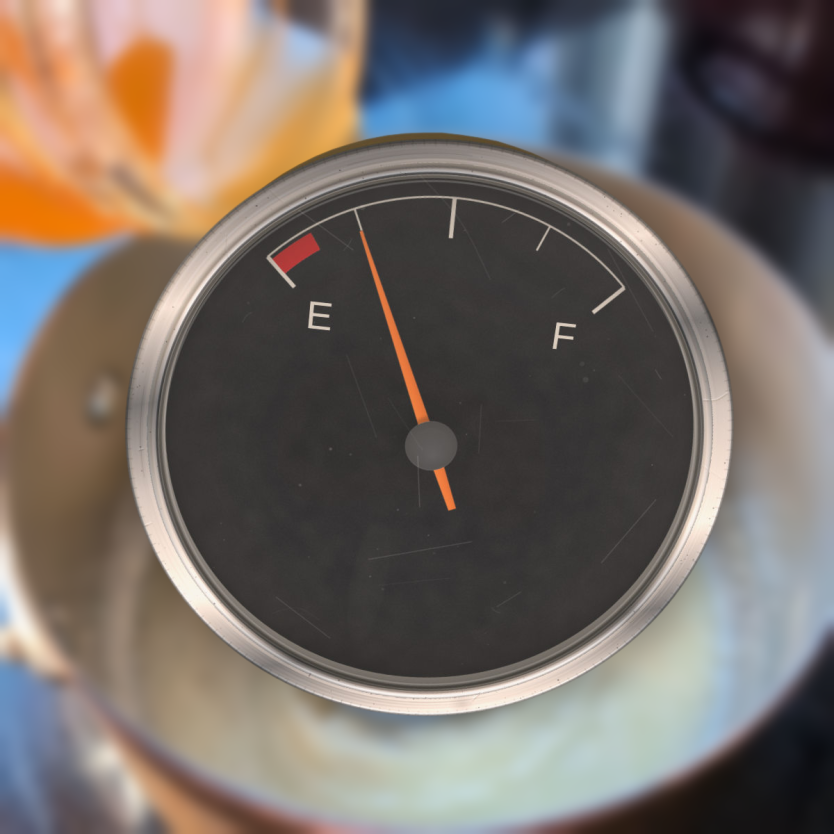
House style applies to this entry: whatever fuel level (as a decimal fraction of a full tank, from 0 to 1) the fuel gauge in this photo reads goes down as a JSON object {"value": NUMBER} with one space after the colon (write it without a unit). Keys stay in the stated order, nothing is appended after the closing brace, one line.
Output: {"value": 0.25}
